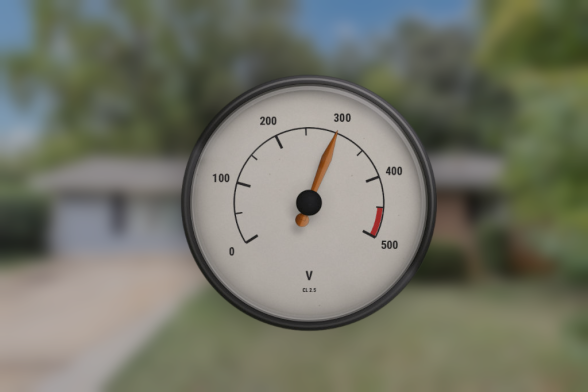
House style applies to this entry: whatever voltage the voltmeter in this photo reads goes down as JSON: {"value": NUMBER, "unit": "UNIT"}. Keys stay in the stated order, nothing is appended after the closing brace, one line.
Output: {"value": 300, "unit": "V"}
